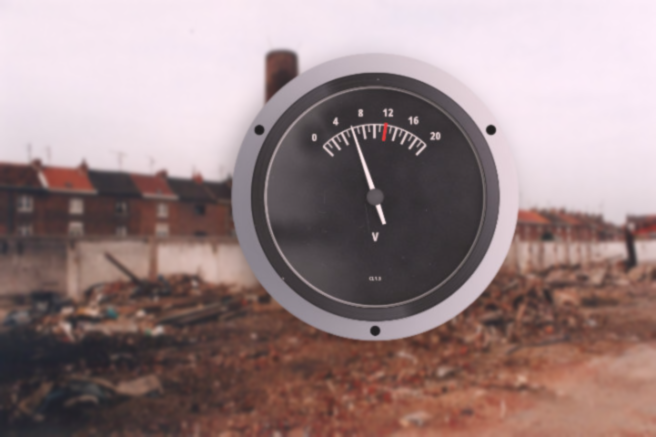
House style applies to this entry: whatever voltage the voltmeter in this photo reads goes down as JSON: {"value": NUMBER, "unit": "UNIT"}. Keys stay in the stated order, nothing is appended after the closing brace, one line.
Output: {"value": 6, "unit": "V"}
